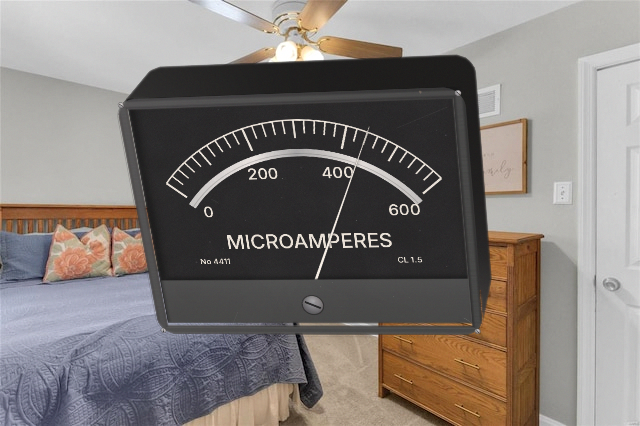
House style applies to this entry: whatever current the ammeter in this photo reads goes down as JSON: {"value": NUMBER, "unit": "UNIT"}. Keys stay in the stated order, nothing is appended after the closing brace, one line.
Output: {"value": 440, "unit": "µA"}
